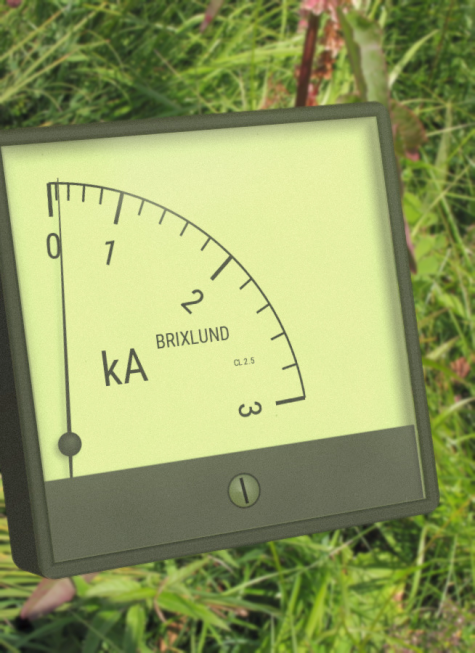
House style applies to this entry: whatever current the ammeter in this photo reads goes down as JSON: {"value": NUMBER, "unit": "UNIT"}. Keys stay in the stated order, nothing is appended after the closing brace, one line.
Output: {"value": 0.2, "unit": "kA"}
